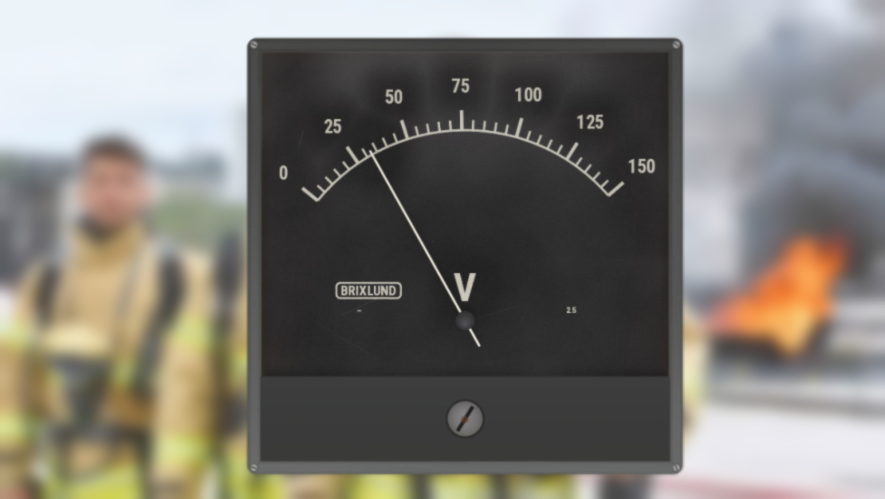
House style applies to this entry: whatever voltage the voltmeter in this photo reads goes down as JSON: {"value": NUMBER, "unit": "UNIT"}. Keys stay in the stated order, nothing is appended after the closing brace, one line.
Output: {"value": 32.5, "unit": "V"}
